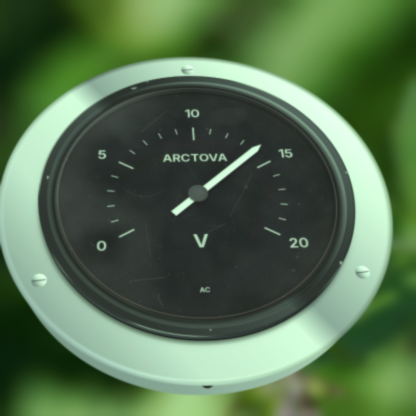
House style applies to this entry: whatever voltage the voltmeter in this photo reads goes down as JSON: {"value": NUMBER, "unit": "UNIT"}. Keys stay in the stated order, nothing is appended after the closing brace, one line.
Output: {"value": 14, "unit": "V"}
